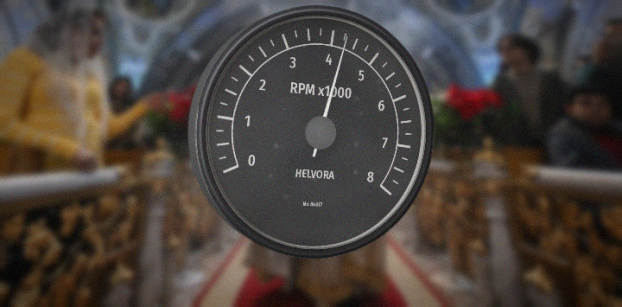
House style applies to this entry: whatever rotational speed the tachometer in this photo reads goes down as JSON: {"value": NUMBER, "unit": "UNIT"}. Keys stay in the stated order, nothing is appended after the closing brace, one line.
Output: {"value": 4250, "unit": "rpm"}
